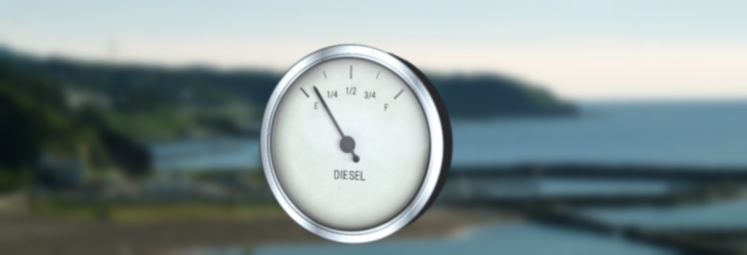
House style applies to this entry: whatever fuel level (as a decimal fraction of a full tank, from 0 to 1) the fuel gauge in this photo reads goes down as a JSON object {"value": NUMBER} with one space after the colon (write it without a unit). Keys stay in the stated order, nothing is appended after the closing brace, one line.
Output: {"value": 0.125}
